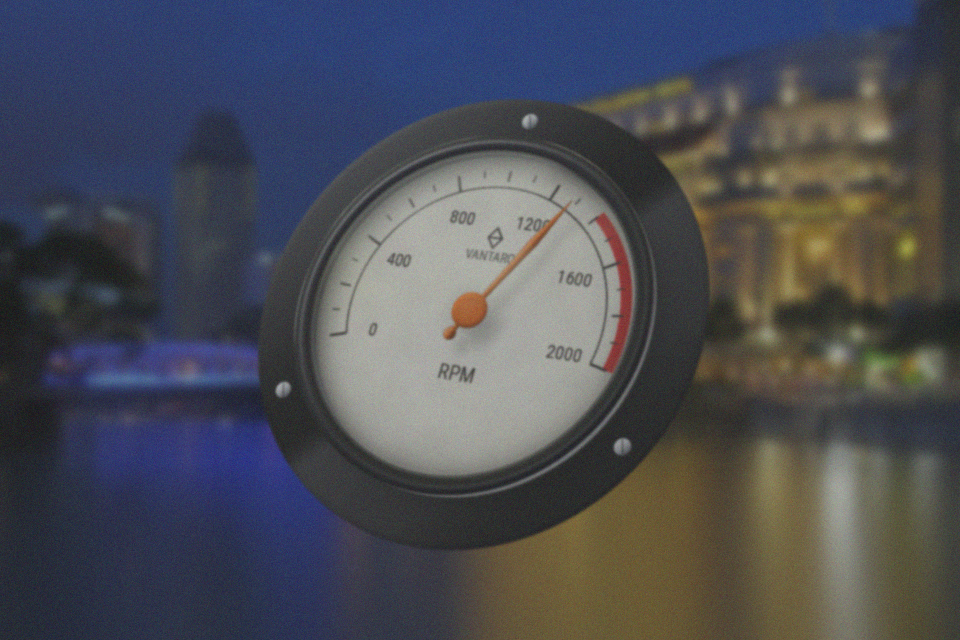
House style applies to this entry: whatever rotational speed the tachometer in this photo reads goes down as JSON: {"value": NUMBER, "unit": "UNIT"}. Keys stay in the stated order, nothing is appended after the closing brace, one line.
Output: {"value": 1300, "unit": "rpm"}
